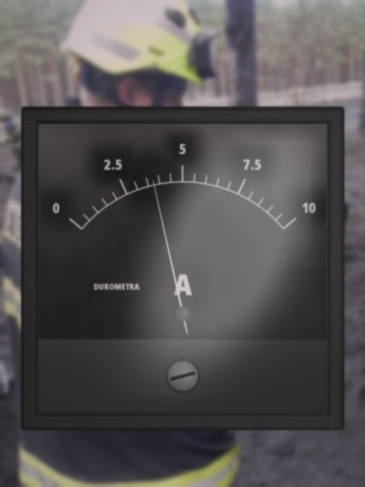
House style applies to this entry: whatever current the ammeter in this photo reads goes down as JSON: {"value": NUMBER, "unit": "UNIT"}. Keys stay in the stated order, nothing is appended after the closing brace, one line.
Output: {"value": 3.75, "unit": "A"}
